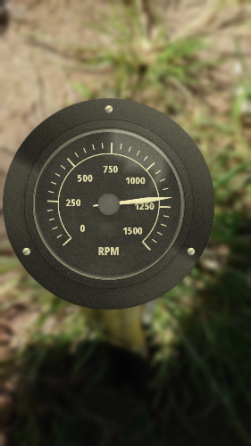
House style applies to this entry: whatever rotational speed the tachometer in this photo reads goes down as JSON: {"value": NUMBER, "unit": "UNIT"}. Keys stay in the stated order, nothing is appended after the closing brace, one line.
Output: {"value": 1200, "unit": "rpm"}
